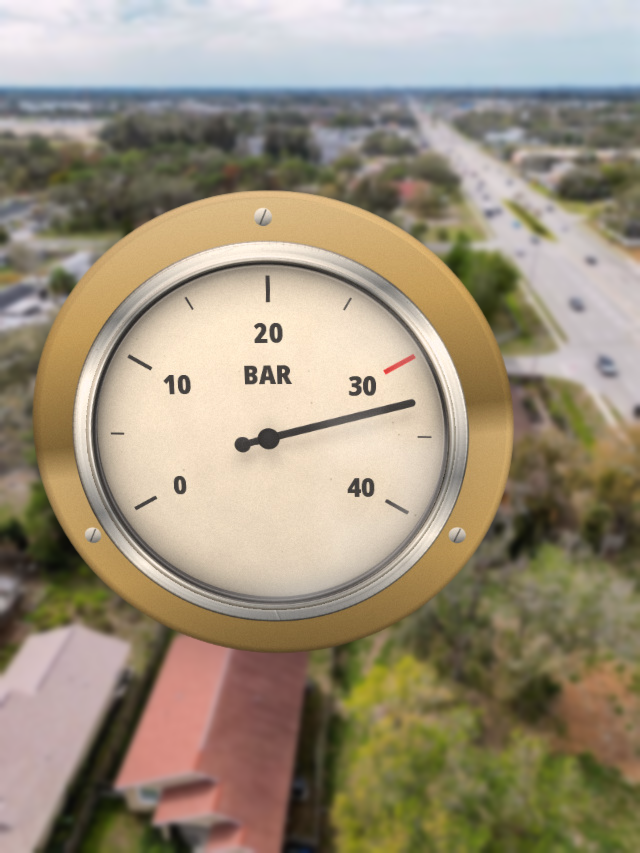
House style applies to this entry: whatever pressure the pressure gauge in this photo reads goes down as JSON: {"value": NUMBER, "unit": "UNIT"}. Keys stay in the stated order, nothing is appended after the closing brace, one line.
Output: {"value": 32.5, "unit": "bar"}
